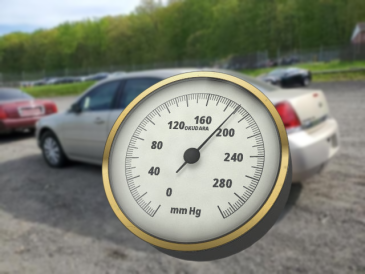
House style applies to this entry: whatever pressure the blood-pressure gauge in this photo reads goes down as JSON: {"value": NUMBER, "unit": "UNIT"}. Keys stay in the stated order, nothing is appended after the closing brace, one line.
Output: {"value": 190, "unit": "mmHg"}
